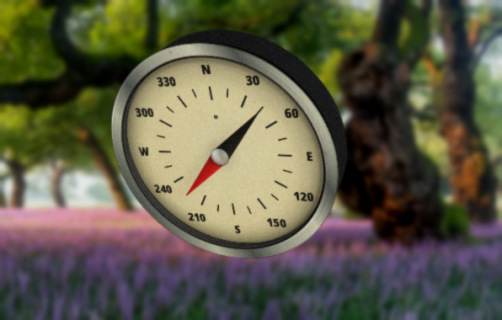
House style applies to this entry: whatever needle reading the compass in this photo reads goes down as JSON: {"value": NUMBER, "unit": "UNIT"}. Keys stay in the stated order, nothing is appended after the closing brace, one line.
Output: {"value": 225, "unit": "°"}
